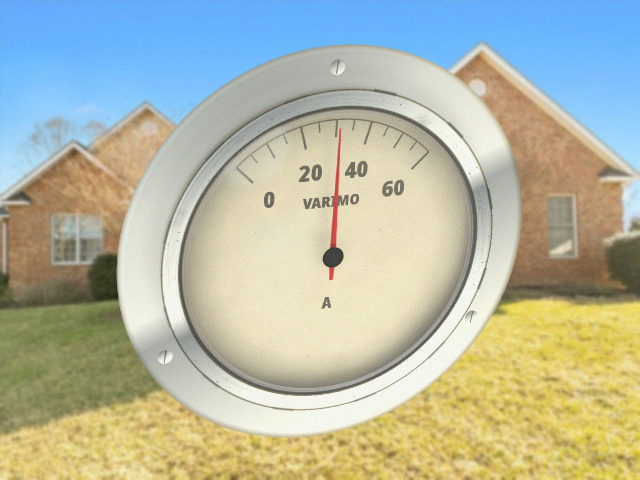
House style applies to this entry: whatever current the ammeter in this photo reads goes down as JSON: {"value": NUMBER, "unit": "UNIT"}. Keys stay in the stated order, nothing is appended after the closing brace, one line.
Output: {"value": 30, "unit": "A"}
